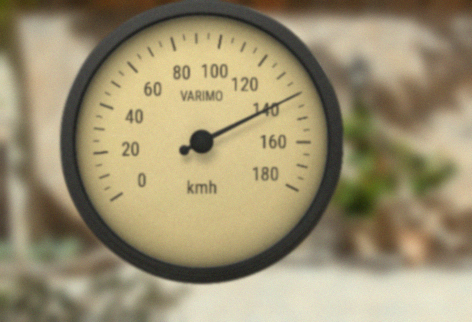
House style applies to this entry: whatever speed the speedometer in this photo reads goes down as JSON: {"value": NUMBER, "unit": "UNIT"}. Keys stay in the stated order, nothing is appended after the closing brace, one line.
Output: {"value": 140, "unit": "km/h"}
